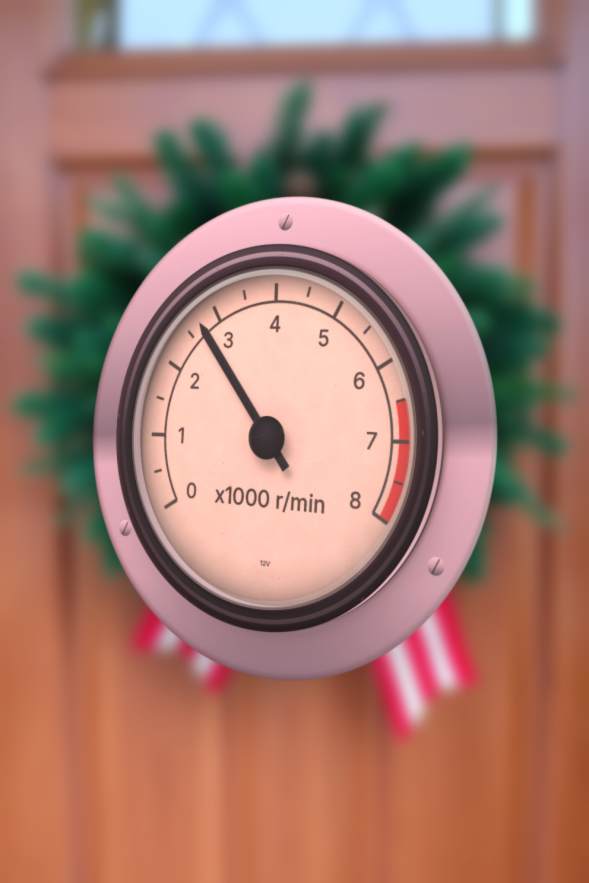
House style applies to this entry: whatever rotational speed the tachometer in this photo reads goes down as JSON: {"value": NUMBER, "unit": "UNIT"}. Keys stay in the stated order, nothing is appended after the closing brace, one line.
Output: {"value": 2750, "unit": "rpm"}
